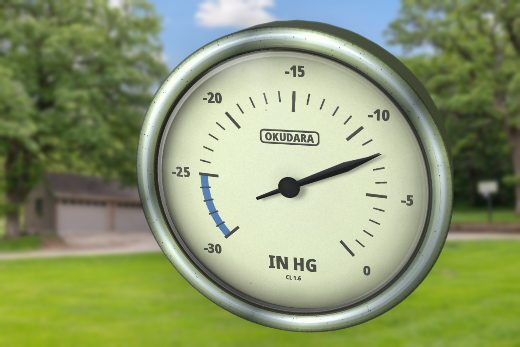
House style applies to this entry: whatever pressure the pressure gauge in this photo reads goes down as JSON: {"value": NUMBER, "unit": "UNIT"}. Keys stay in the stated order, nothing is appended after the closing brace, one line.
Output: {"value": -8, "unit": "inHg"}
